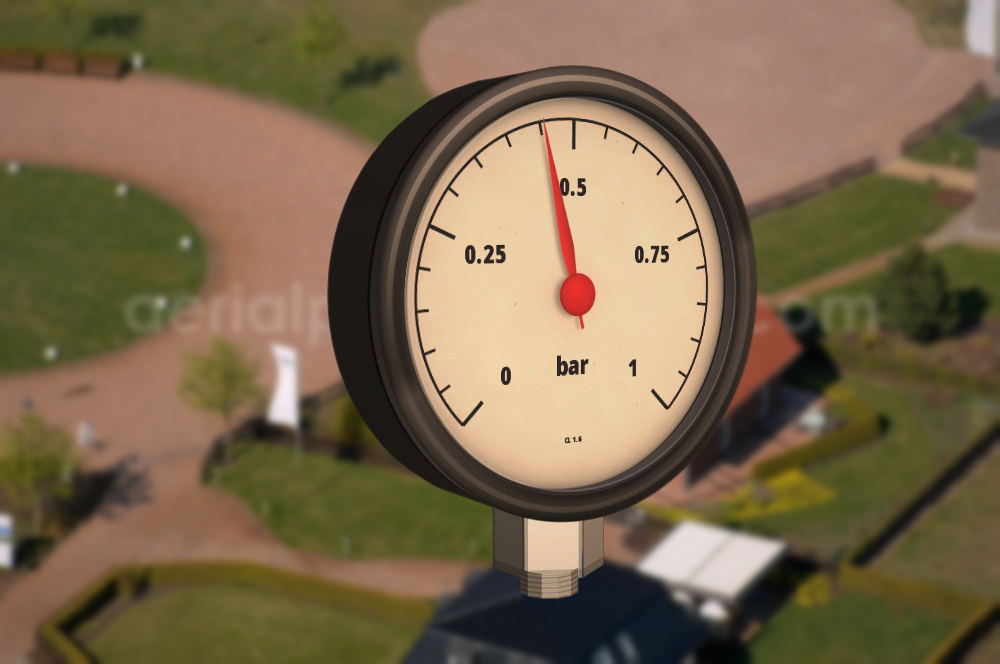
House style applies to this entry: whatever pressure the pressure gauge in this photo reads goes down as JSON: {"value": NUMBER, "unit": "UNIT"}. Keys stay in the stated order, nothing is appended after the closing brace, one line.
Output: {"value": 0.45, "unit": "bar"}
